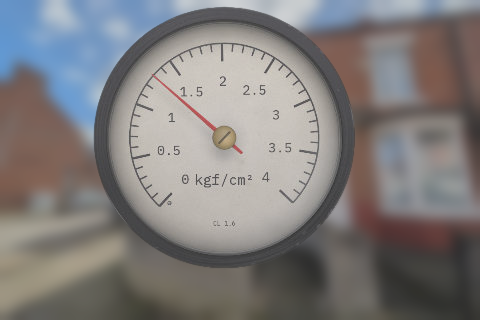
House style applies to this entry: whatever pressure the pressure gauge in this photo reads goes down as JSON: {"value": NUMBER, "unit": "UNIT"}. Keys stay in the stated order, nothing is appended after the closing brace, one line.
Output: {"value": 1.3, "unit": "kg/cm²"}
